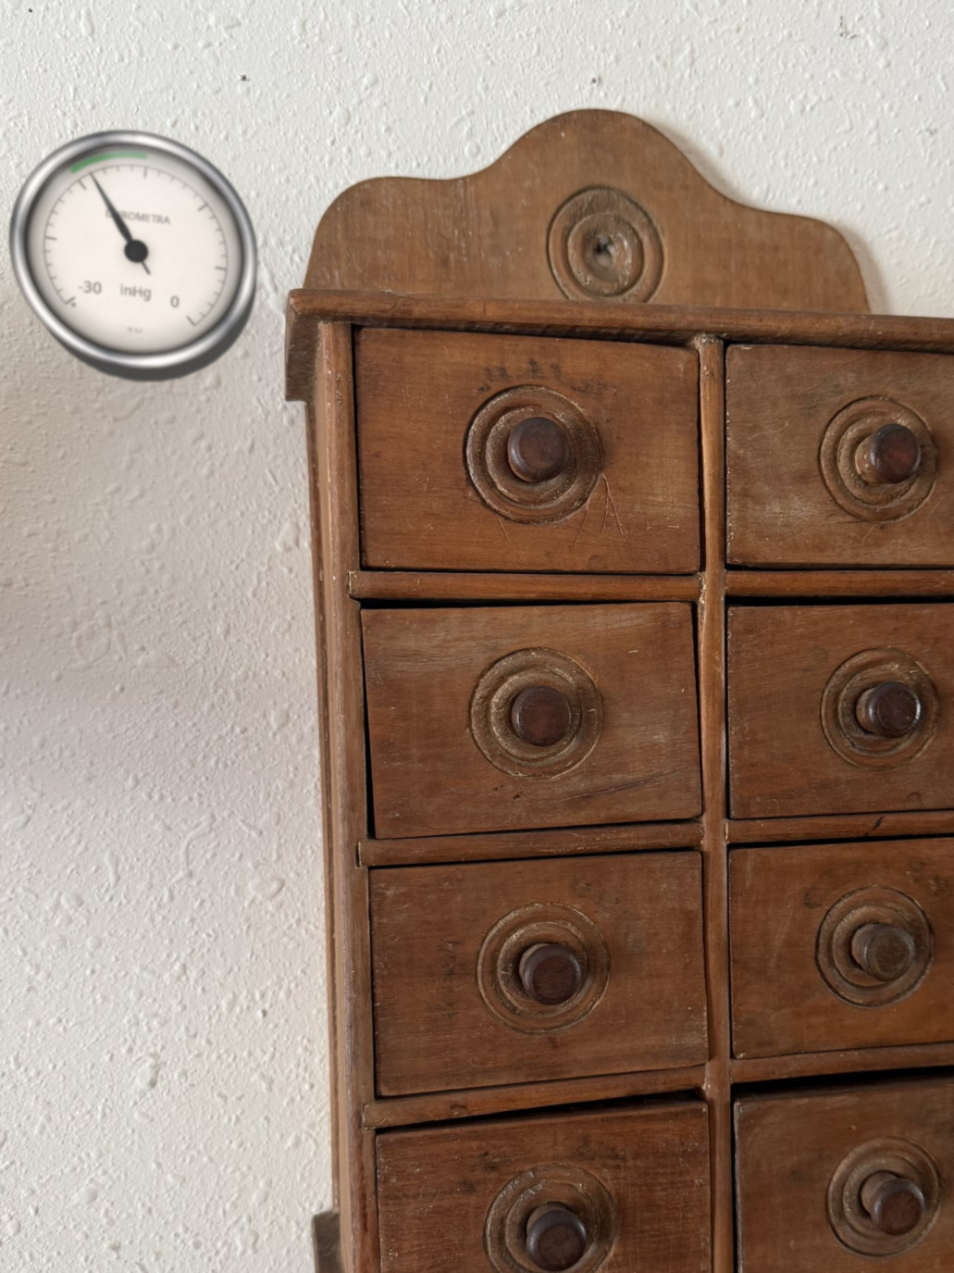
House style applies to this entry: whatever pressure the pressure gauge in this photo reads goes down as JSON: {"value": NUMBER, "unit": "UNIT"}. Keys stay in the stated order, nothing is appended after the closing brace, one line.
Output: {"value": -19, "unit": "inHg"}
